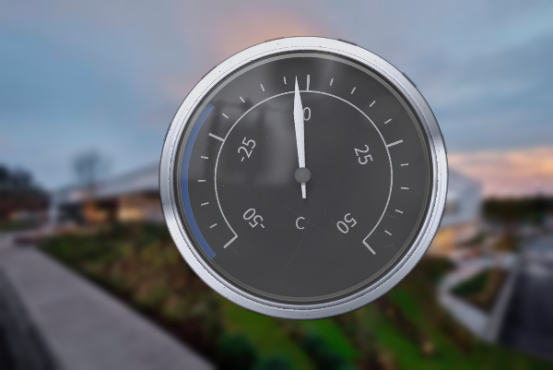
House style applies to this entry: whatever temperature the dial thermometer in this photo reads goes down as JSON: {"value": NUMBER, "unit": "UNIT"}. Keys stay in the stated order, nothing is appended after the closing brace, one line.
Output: {"value": -2.5, "unit": "°C"}
